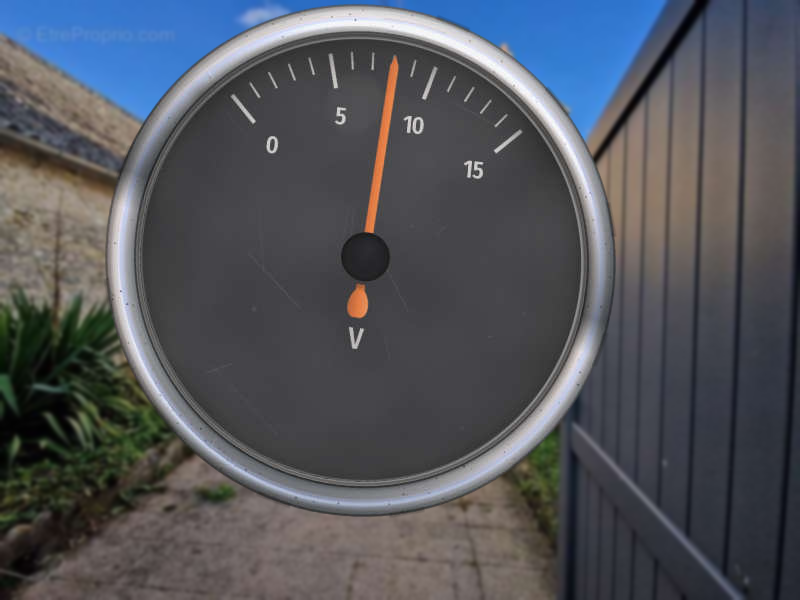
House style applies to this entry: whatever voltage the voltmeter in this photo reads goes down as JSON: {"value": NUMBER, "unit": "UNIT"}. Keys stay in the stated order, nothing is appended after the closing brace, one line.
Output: {"value": 8, "unit": "V"}
